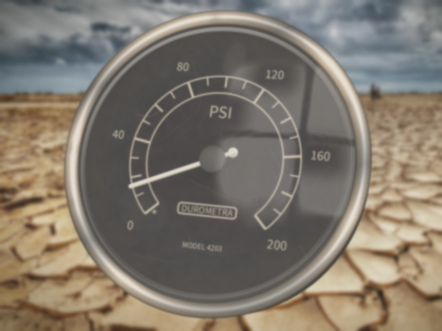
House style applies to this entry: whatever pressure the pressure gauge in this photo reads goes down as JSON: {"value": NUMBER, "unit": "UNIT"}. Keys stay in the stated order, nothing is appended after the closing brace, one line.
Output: {"value": 15, "unit": "psi"}
